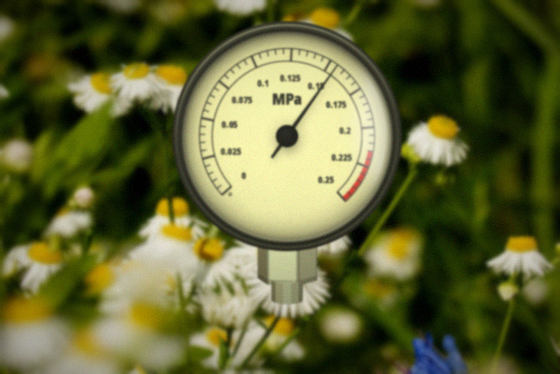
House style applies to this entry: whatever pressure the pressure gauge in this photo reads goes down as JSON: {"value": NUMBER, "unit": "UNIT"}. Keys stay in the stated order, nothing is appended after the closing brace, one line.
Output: {"value": 0.155, "unit": "MPa"}
